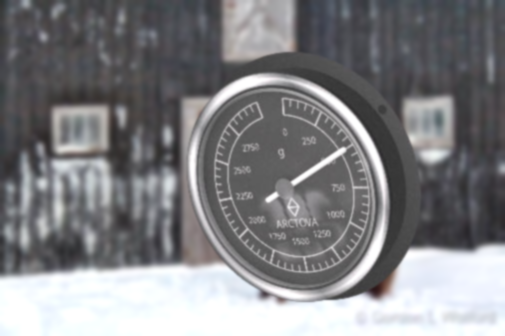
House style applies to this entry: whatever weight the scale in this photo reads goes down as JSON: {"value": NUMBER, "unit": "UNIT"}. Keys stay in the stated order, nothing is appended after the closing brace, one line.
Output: {"value": 500, "unit": "g"}
